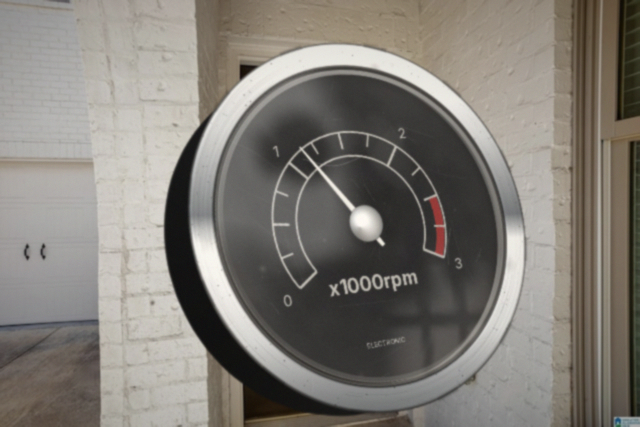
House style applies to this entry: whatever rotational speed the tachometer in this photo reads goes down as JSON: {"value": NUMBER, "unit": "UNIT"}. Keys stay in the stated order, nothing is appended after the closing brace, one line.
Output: {"value": 1125, "unit": "rpm"}
